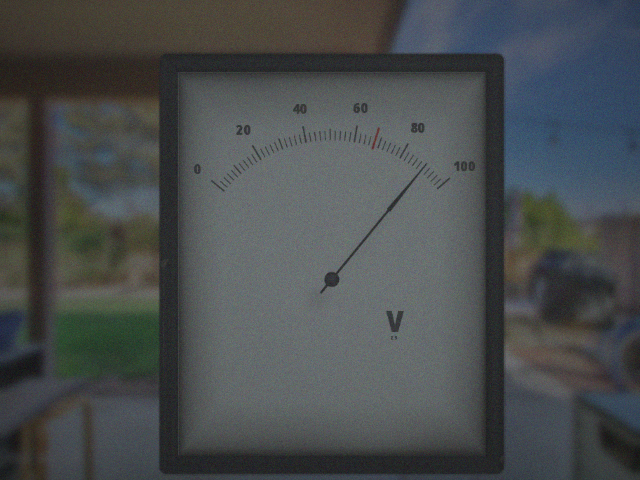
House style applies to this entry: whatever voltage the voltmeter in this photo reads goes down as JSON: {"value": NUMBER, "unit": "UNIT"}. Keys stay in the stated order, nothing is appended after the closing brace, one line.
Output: {"value": 90, "unit": "V"}
